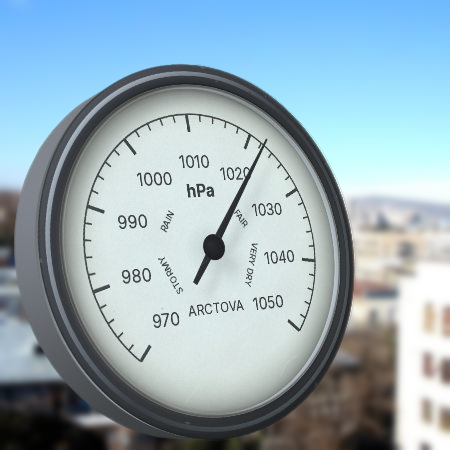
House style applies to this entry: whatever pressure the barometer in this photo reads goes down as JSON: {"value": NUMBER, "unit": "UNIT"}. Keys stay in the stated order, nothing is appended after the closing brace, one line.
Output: {"value": 1022, "unit": "hPa"}
